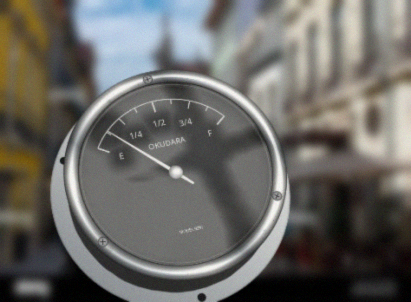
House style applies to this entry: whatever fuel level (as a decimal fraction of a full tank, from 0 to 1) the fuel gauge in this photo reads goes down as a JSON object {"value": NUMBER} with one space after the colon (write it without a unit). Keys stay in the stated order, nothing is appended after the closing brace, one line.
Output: {"value": 0.125}
